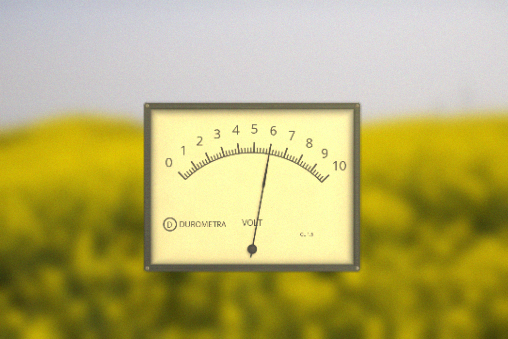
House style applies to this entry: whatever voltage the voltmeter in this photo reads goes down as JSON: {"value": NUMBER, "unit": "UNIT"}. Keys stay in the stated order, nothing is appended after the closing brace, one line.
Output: {"value": 6, "unit": "V"}
